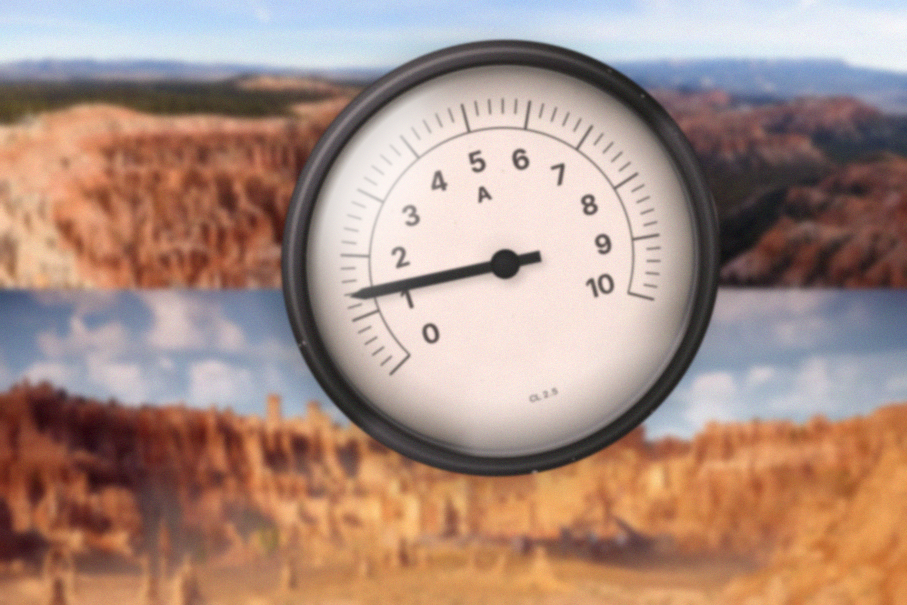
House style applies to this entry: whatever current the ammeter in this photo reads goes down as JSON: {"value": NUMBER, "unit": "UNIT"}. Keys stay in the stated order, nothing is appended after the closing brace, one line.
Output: {"value": 1.4, "unit": "A"}
